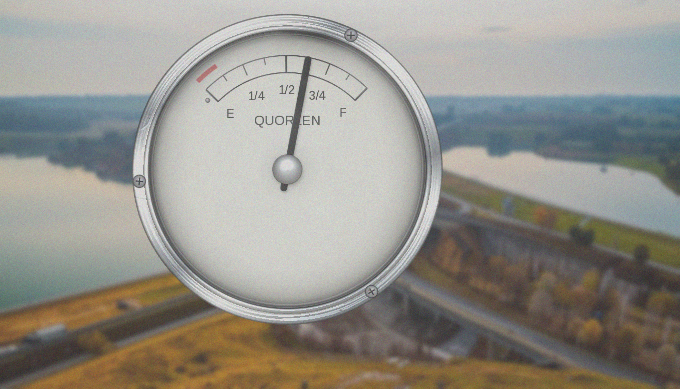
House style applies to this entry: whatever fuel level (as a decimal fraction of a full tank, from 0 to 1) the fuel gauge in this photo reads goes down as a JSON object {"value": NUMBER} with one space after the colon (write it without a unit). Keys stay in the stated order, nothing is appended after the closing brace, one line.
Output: {"value": 0.625}
